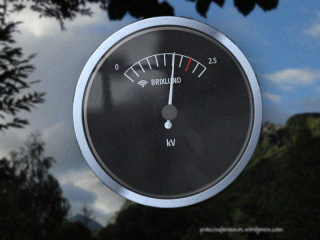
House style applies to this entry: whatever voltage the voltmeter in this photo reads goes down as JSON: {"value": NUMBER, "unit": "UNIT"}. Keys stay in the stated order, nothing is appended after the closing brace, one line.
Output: {"value": 1.5, "unit": "kV"}
